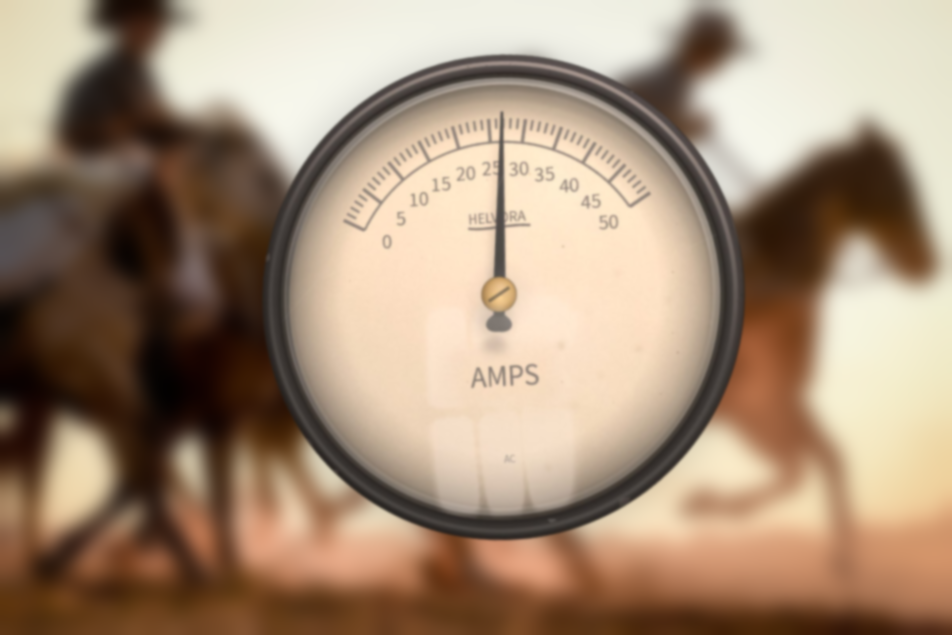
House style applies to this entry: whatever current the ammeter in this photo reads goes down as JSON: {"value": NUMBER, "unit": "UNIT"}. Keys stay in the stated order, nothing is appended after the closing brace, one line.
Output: {"value": 27, "unit": "A"}
